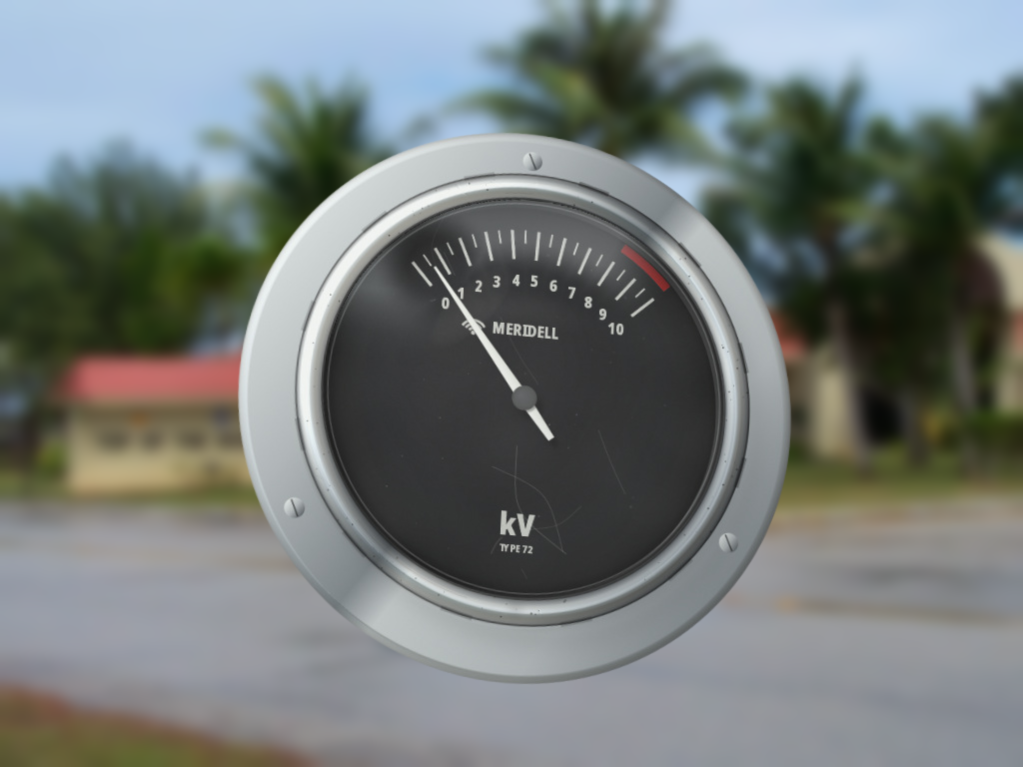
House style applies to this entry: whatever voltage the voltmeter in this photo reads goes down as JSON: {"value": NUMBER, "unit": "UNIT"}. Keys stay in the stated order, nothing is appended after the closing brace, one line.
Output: {"value": 0.5, "unit": "kV"}
